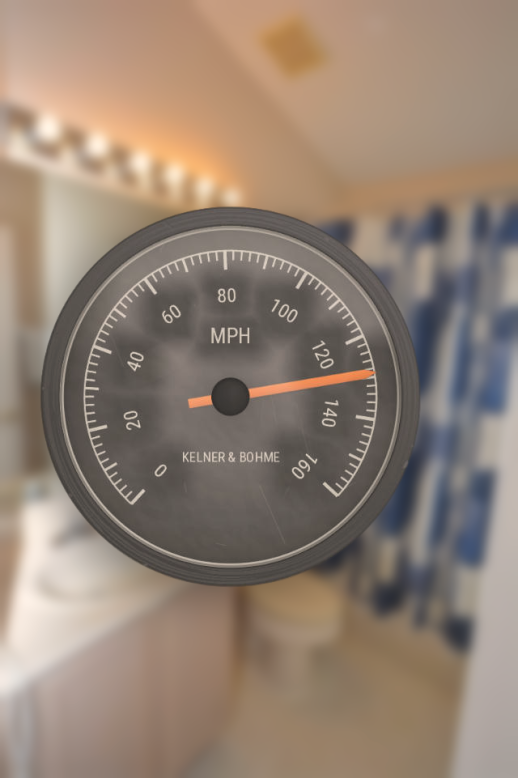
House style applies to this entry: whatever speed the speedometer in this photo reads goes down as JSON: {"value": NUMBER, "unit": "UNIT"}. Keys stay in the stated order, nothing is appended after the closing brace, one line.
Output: {"value": 129, "unit": "mph"}
